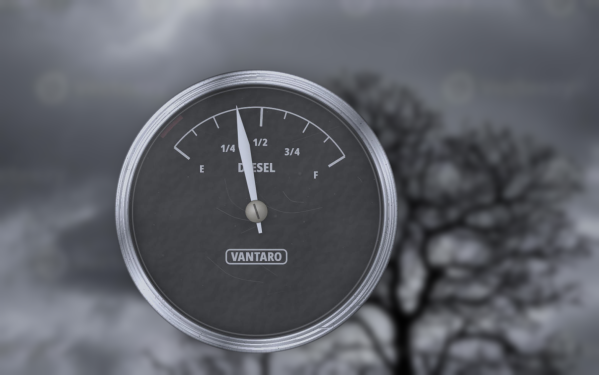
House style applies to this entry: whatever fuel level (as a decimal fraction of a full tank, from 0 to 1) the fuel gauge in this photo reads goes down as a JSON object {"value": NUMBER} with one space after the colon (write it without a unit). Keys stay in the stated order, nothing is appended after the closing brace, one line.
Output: {"value": 0.375}
